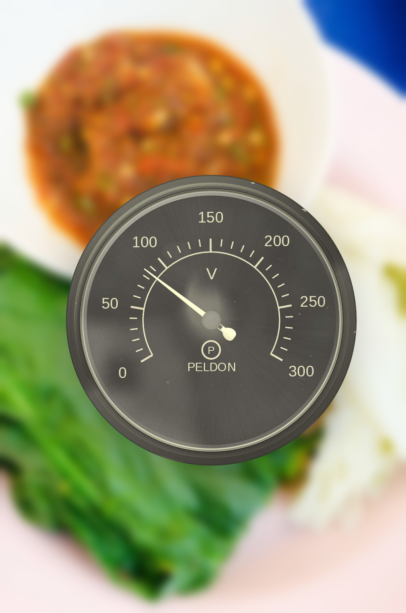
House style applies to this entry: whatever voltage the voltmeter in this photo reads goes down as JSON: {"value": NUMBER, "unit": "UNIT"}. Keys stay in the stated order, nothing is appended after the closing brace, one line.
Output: {"value": 85, "unit": "V"}
